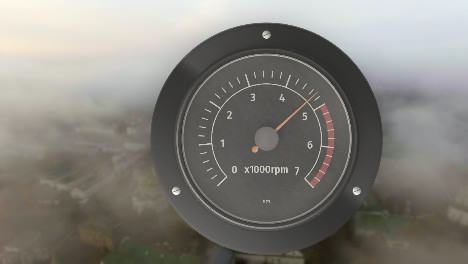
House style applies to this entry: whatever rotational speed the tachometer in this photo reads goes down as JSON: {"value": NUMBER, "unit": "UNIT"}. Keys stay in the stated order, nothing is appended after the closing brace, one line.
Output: {"value": 4700, "unit": "rpm"}
